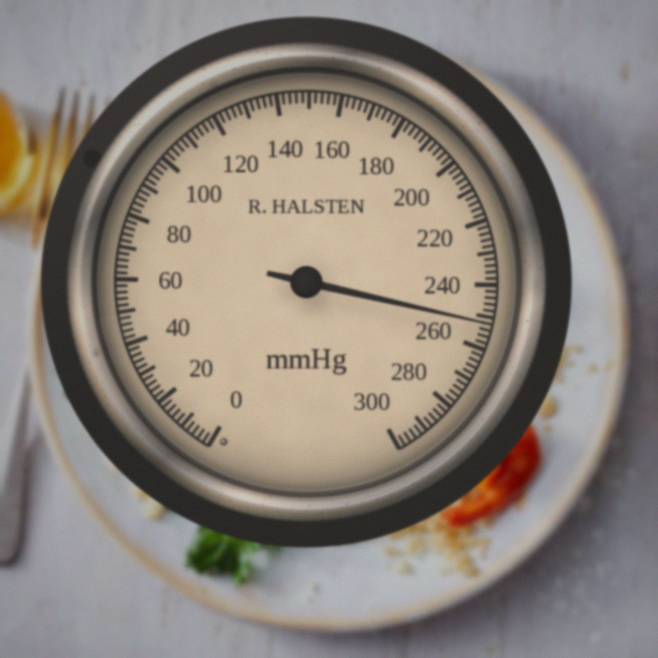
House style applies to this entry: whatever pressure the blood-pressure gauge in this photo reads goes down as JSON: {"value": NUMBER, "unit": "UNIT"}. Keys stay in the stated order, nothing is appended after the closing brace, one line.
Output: {"value": 252, "unit": "mmHg"}
